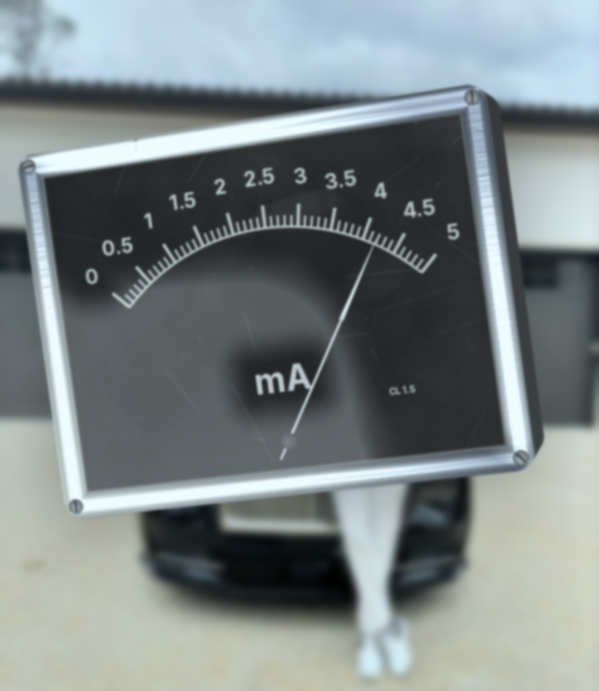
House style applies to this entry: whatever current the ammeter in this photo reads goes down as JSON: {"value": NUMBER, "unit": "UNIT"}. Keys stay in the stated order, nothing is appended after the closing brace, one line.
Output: {"value": 4.2, "unit": "mA"}
